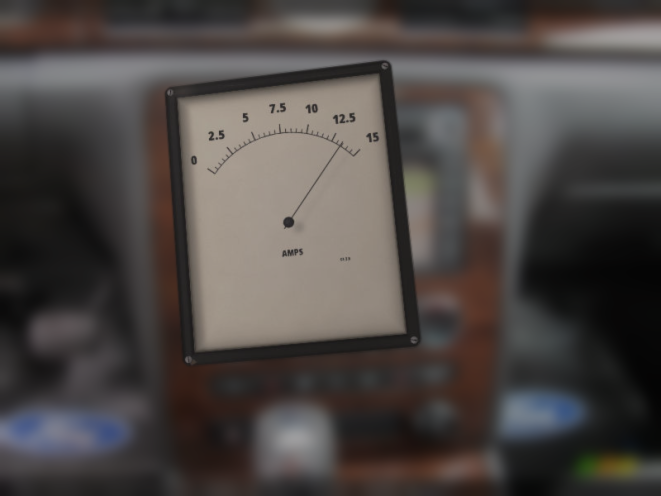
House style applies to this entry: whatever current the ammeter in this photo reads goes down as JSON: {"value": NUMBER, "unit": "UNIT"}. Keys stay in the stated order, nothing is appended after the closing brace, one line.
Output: {"value": 13.5, "unit": "A"}
